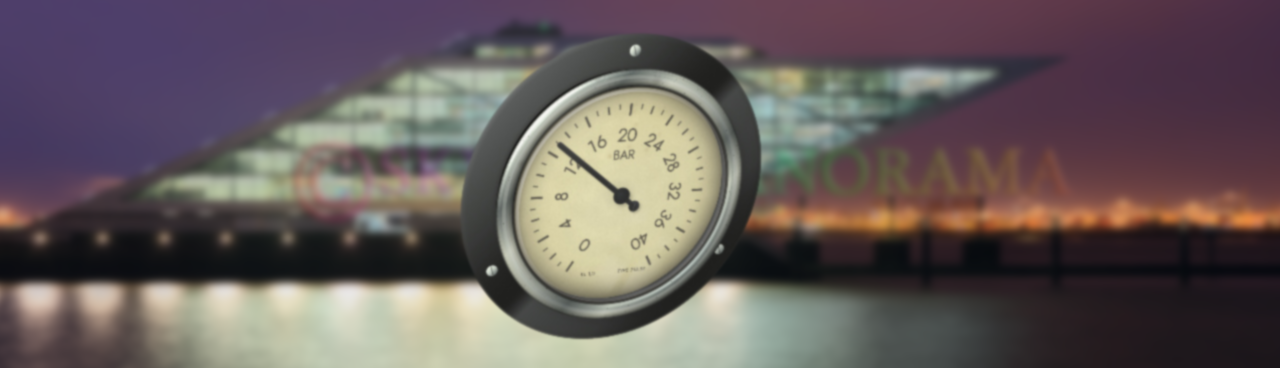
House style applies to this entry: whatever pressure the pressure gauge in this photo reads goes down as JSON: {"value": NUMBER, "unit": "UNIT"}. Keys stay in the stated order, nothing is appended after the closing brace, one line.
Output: {"value": 13, "unit": "bar"}
